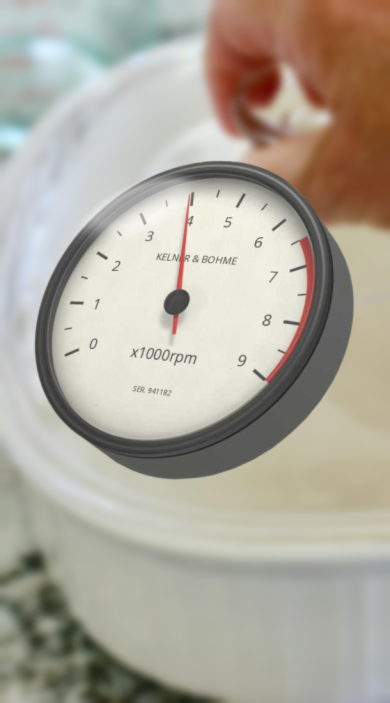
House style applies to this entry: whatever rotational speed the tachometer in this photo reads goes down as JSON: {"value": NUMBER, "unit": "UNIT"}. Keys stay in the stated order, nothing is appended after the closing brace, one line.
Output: {"value": 4000, "unit": "rpm"}
